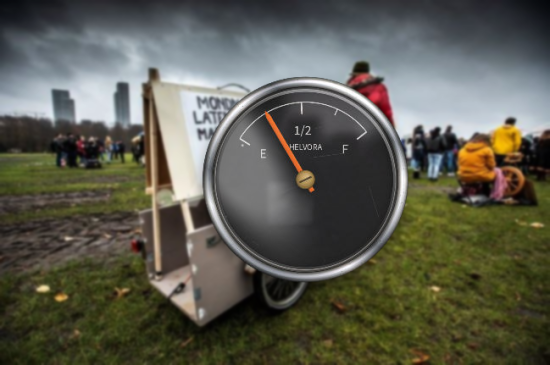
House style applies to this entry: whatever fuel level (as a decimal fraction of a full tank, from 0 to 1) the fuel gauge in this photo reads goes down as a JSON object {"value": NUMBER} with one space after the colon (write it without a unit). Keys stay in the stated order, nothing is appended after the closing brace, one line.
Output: {"value": 0.25}
